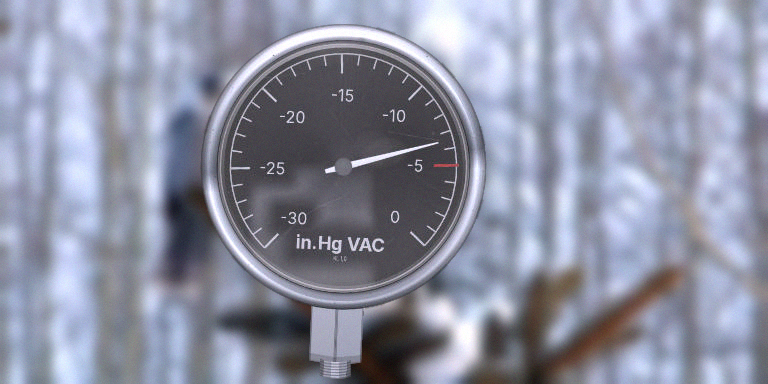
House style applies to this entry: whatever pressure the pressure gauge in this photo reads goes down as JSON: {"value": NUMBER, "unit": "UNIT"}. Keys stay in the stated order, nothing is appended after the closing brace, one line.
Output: {"value": -6.5, "unit": "inHg"}
